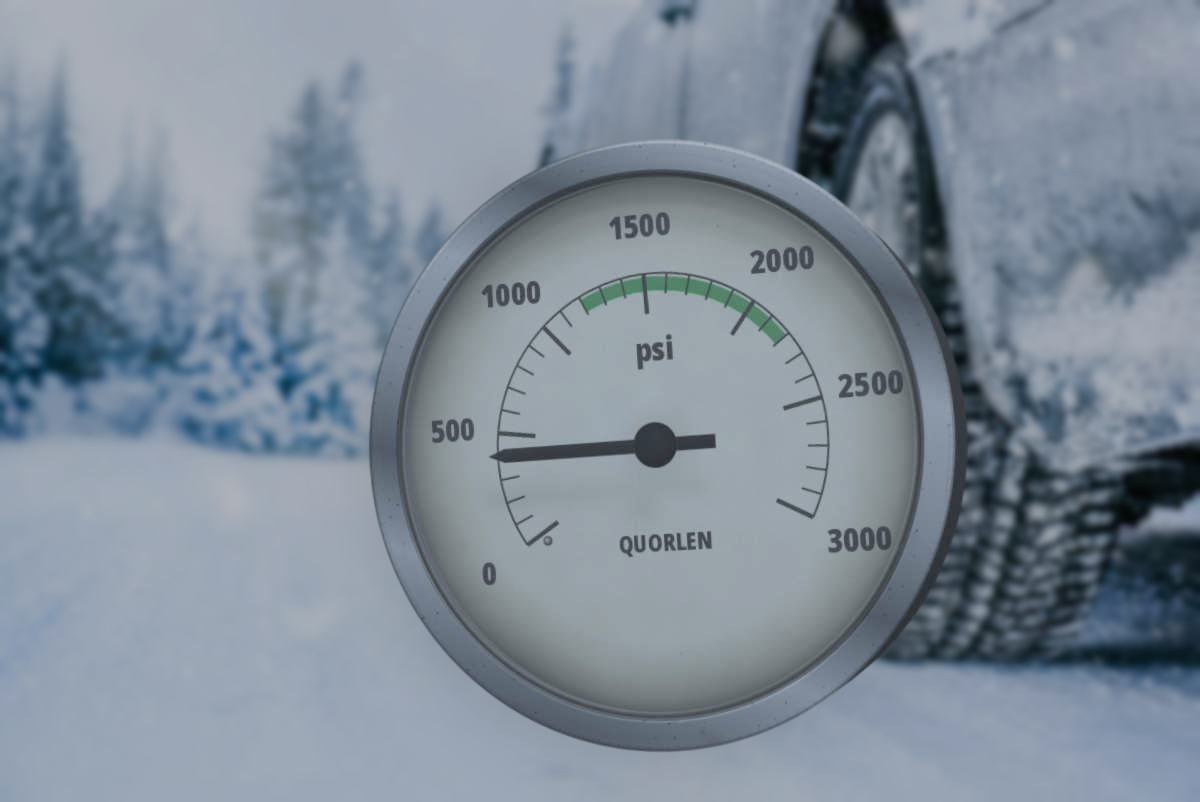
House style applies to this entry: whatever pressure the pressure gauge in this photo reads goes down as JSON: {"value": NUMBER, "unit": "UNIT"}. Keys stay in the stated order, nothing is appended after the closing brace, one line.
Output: {"value": 400, "unit": "psi"}
